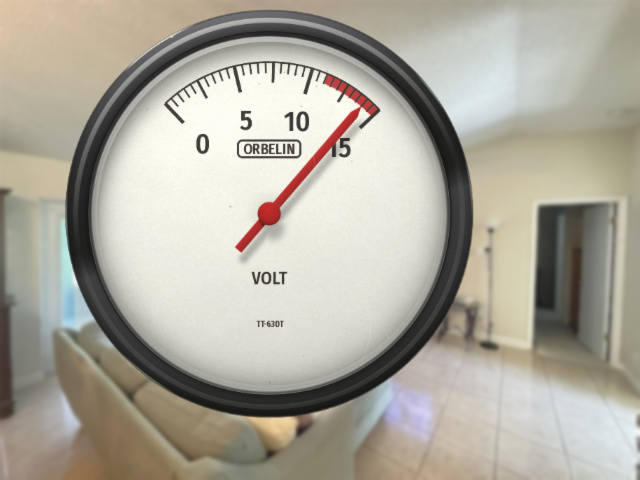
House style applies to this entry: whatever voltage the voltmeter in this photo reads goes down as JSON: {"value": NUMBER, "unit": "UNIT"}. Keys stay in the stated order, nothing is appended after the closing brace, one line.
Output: {"value": 14, "unit": "V"}
